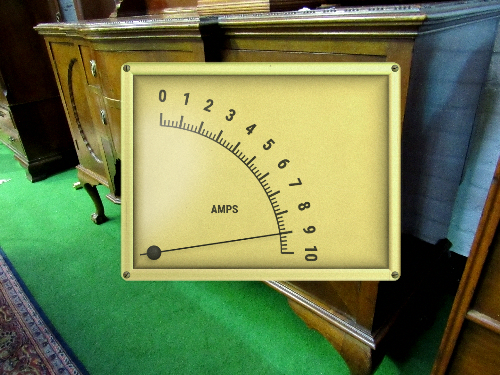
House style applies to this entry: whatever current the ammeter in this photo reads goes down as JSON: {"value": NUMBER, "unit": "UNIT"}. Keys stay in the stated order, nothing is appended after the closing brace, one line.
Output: {"value": 9, "unit": "A"}
